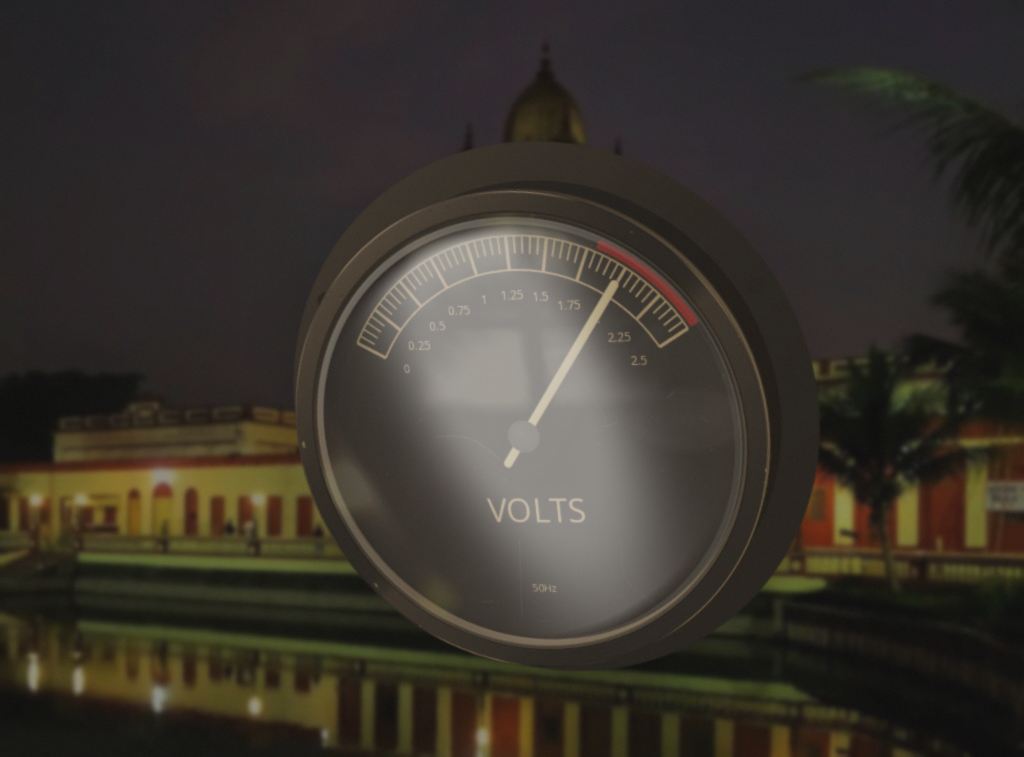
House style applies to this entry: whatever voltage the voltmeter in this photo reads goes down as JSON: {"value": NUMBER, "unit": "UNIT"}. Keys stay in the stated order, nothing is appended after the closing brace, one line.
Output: {"value": 2, "unit": "V"}
